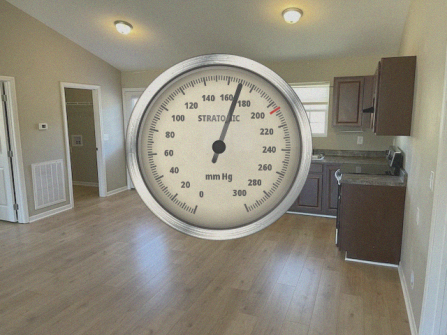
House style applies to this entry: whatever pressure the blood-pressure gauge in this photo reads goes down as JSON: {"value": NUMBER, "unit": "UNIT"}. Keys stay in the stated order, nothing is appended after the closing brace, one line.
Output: {"value": 170, "unit": "mmHg"}
